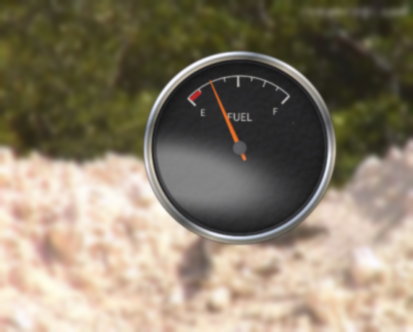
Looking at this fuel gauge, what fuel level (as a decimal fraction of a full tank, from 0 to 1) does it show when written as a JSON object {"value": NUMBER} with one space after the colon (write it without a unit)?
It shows {"value": 0.25}
